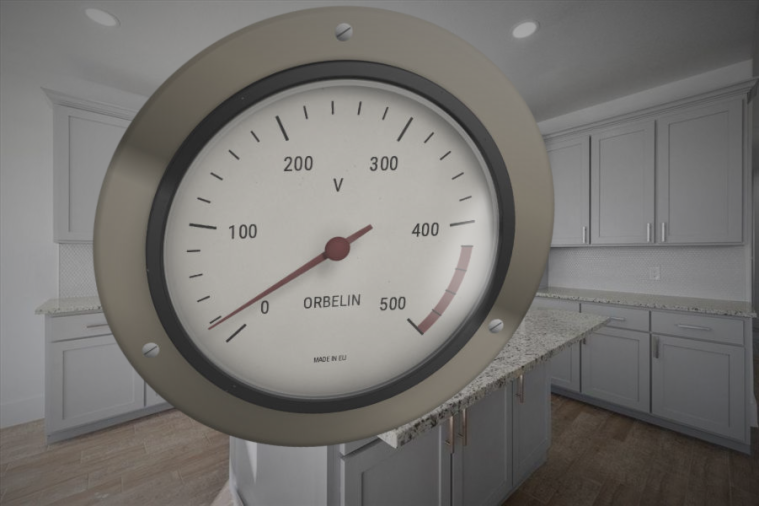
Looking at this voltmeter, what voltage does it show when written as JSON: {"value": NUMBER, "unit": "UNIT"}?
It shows {"value": 20, "unit": "V"}
